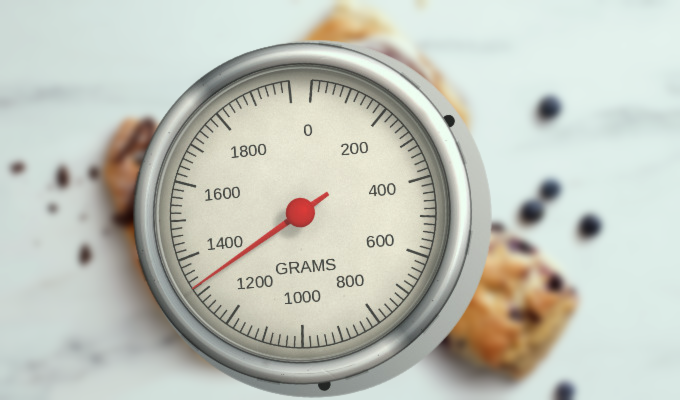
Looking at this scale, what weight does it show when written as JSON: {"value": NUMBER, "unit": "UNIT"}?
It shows {"value": 1320, "unit": "g"}
